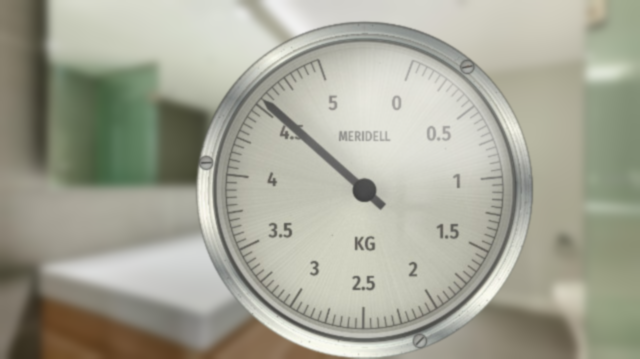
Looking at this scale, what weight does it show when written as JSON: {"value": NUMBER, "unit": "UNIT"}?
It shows {"value": 4.55, "unit": "kg"}
